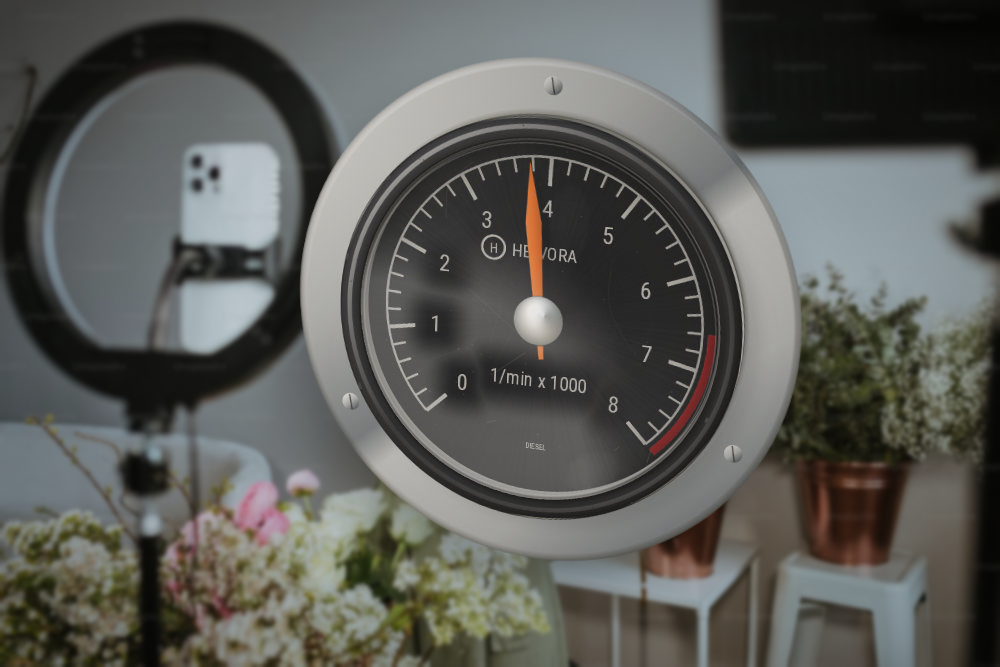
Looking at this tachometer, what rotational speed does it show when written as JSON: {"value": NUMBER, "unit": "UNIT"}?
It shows {"value": 3800, "unit": "rpm"}
